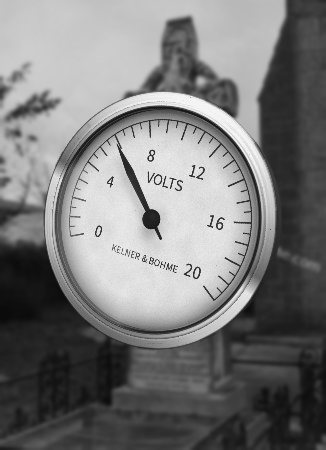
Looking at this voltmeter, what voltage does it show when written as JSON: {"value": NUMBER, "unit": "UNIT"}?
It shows {"value": 6, "unit": "V"}
